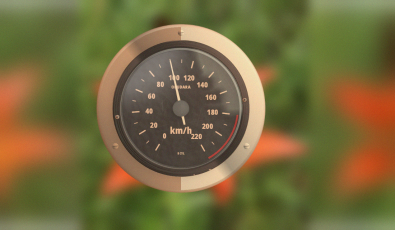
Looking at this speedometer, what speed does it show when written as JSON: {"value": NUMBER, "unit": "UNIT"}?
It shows {"value": 100, "unit": "km/h"}
